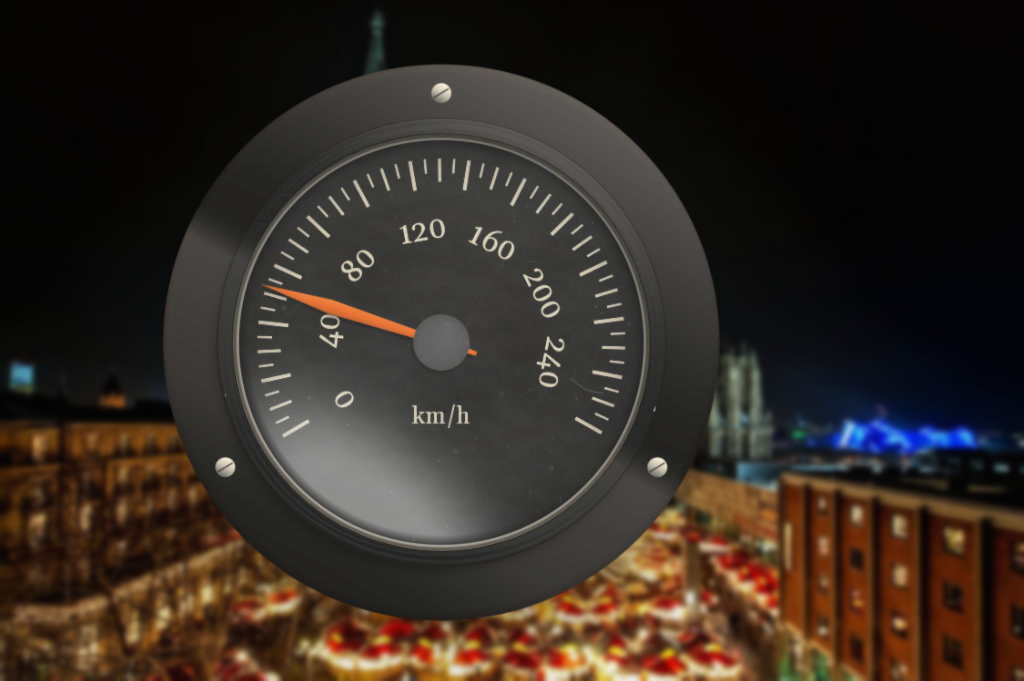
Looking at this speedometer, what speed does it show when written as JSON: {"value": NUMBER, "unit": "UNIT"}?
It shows {"value": 52.5, "unit": "km/h"}
